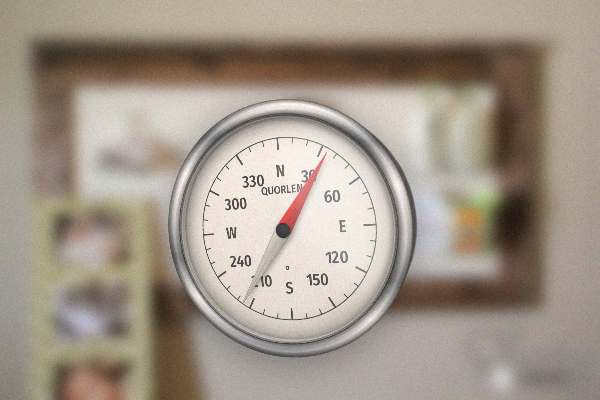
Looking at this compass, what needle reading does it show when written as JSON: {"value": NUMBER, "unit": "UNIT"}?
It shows {"value": 35, "unit": "°"}
